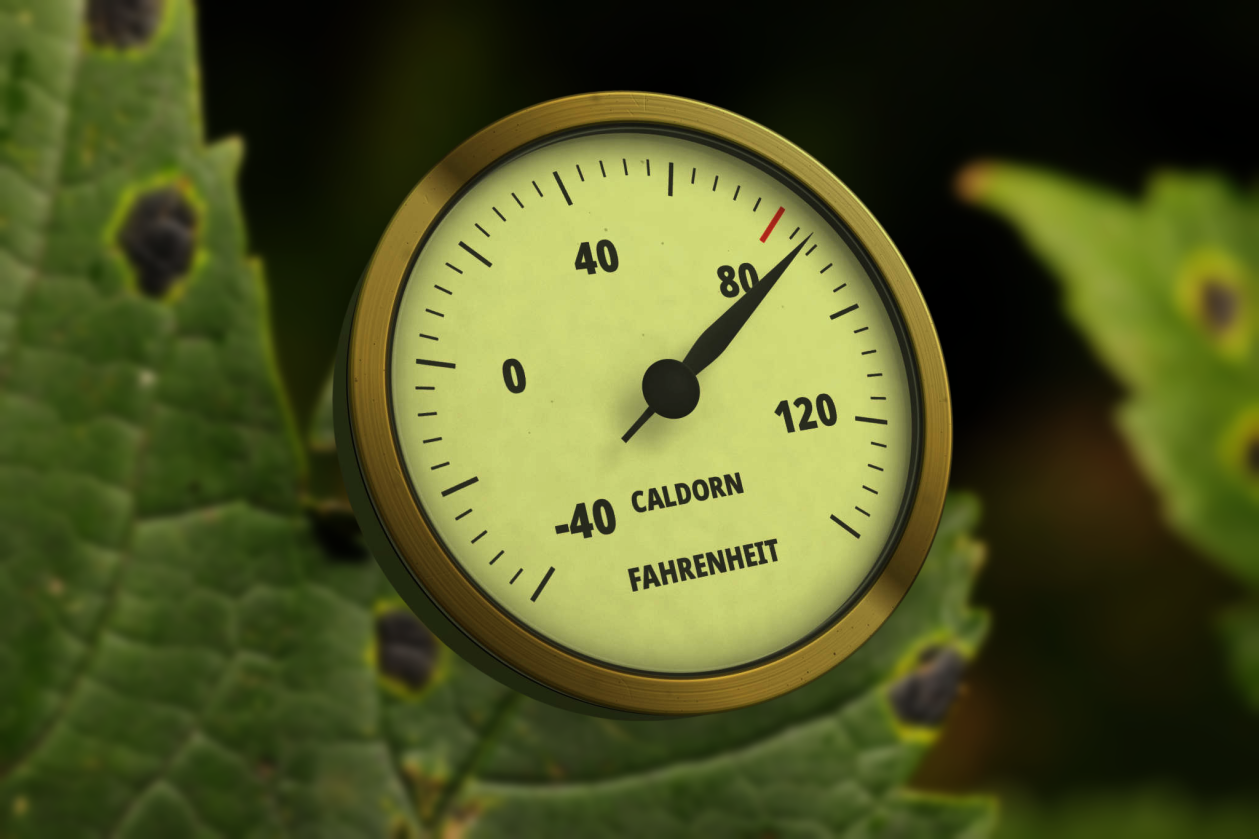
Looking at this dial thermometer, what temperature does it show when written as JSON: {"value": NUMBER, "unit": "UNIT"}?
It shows {"value": 86, "unit": "°F"}
